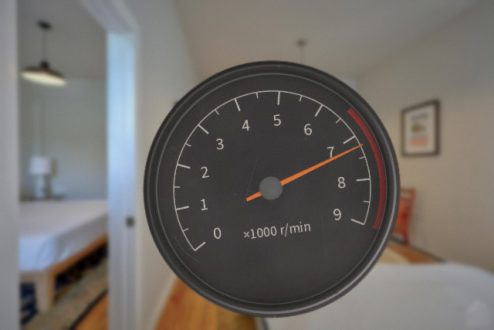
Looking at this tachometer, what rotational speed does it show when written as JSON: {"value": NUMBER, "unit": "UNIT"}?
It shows {"value": 7250, "unit": "rpm"}
